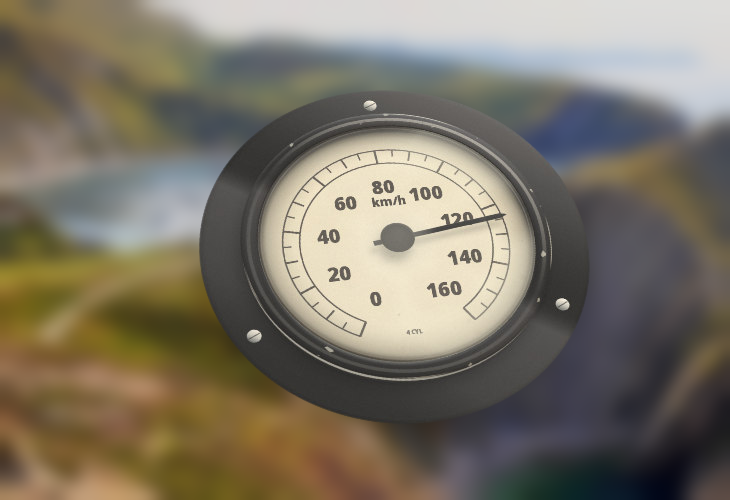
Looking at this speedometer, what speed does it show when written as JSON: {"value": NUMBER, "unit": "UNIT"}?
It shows {"value": 125, "unit": "km/h"}
